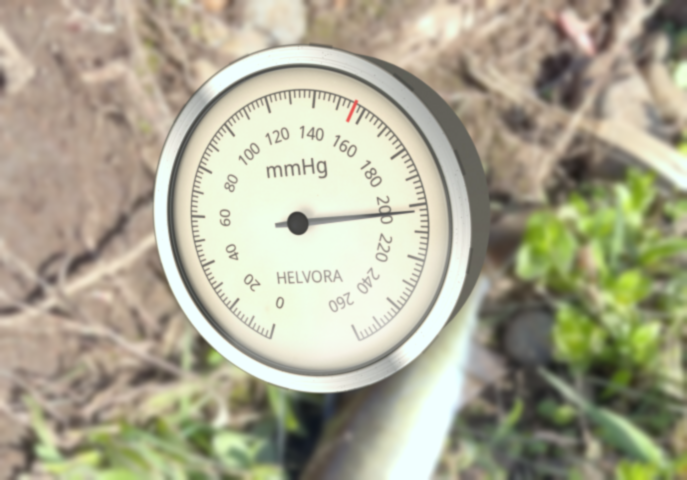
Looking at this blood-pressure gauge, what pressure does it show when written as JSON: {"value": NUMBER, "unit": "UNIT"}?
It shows {"value": 202, "unit": "mmHg"}
